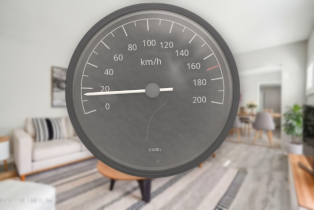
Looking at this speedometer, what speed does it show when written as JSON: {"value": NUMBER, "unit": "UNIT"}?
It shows {"value": 15, "unit": "km/h"}
